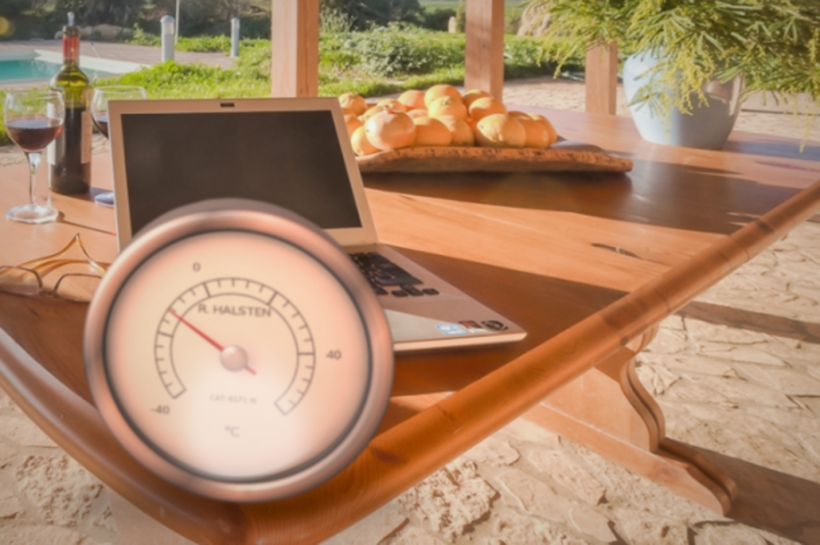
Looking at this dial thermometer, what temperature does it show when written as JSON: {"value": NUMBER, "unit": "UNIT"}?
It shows {"value": -12, "unit": "°C"}
